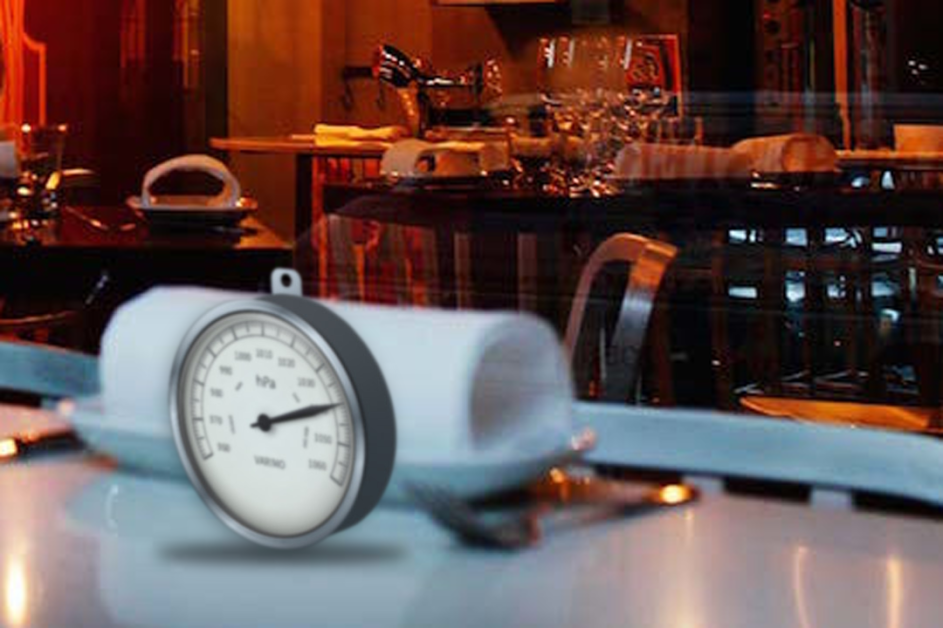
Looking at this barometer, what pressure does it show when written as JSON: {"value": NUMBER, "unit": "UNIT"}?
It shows {"value": 1040, "unit": "hPa"}
